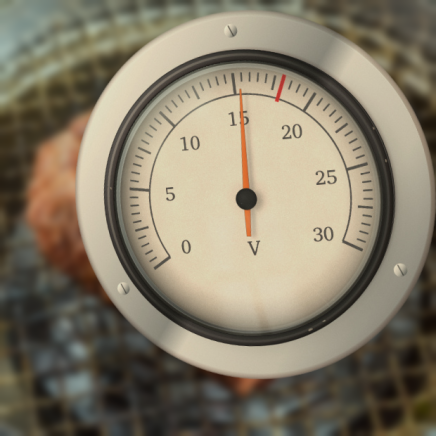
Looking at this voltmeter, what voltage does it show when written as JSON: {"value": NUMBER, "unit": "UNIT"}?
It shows {"value": 15.5, "unit": "V"}
